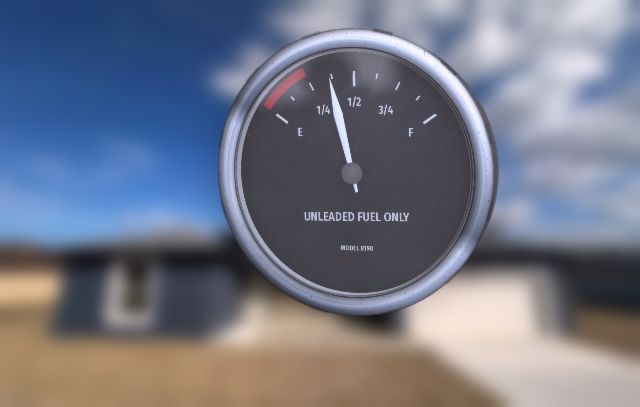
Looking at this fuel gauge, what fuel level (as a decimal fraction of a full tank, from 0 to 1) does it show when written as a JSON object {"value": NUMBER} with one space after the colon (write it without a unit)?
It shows {"value": 0.375}
